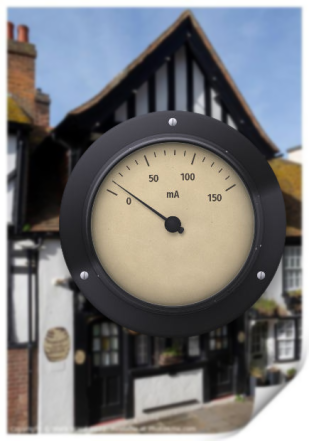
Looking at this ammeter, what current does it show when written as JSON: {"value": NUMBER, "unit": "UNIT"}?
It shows {"value": 10, "unit": "mA"}
